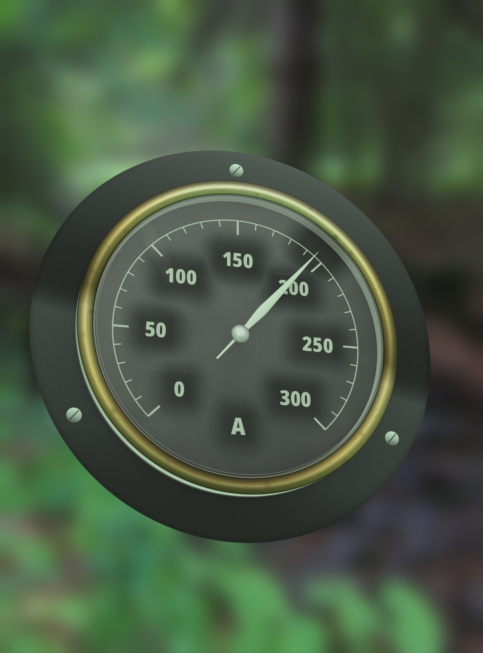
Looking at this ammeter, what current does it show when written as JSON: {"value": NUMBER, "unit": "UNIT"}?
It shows {"value": 195, "unit": "A"}
